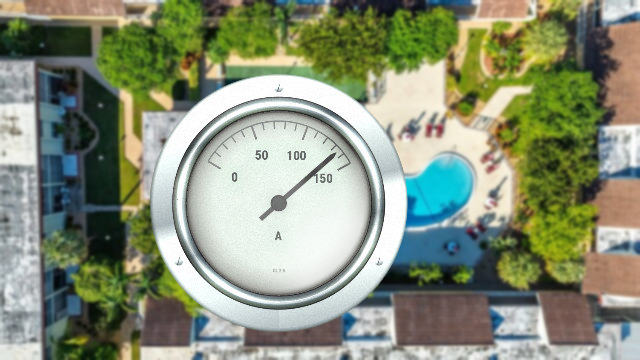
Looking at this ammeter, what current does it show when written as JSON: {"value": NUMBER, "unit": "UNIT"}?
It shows {"value": 135, "unit": "A"}
